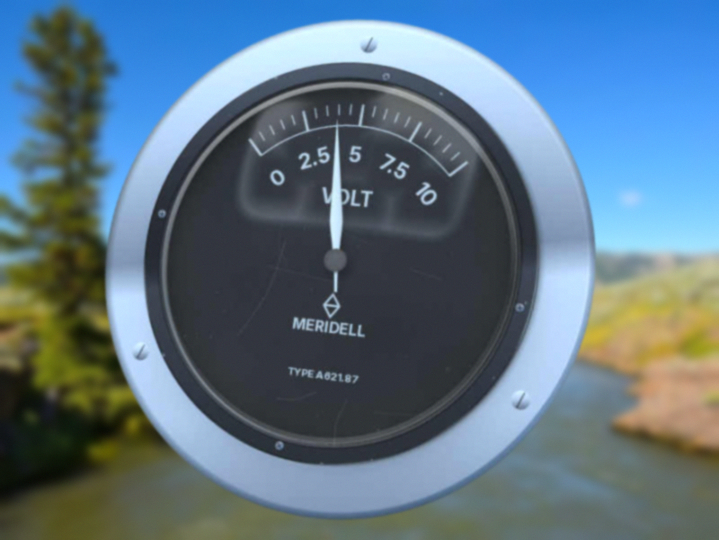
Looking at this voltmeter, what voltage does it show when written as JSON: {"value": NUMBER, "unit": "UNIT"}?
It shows {"value": 4, "unit": "V"}
